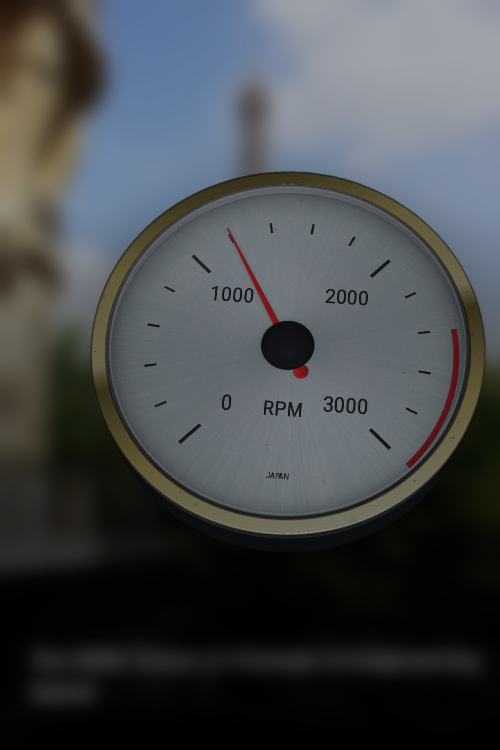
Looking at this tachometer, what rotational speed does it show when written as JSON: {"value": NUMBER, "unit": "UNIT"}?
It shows {"value": 1200, "unit": "rpm"}
